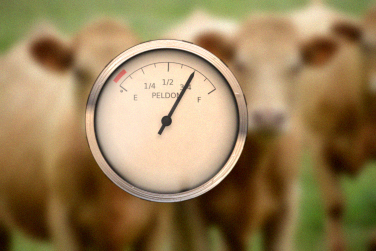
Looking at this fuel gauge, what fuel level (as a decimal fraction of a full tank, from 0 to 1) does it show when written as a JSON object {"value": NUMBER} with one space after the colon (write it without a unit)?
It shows {"value": 0.75}
